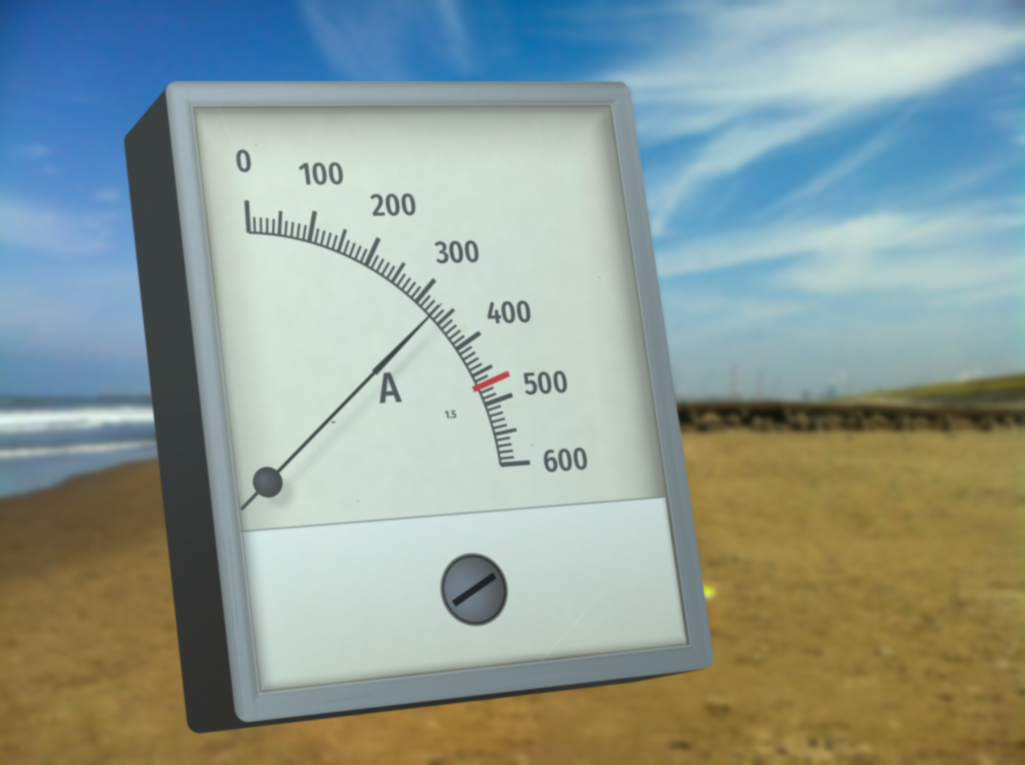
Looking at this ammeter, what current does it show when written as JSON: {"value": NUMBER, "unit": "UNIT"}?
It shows {"value": 330, "unit": "A"}
